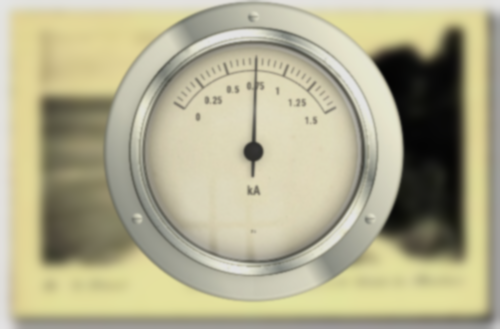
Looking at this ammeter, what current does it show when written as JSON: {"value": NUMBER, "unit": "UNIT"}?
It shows {"value": 0.75, "unit": "kA"}
